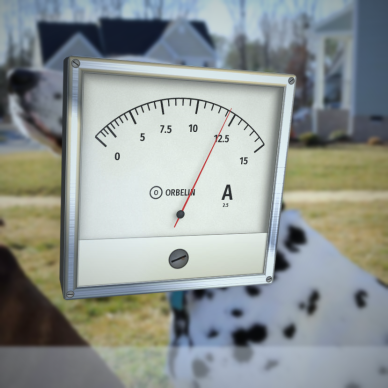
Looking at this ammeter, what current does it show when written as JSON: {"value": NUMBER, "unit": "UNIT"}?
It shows {"value": 12, "unit": "A"}
